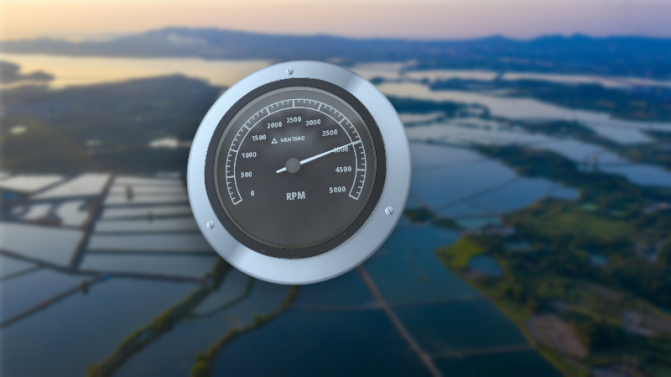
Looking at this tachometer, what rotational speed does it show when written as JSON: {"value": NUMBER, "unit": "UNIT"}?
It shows {"value": 4000, "unit": "rpm"}
